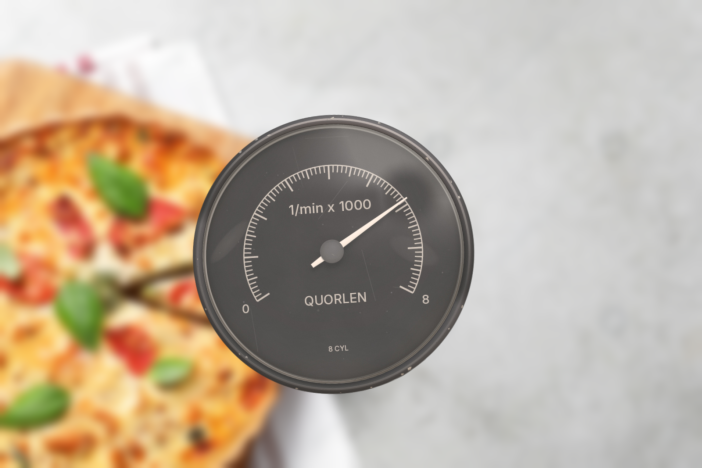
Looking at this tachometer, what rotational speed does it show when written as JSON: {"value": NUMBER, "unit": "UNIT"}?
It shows {"value": 5900, "unit": "rpm"}
